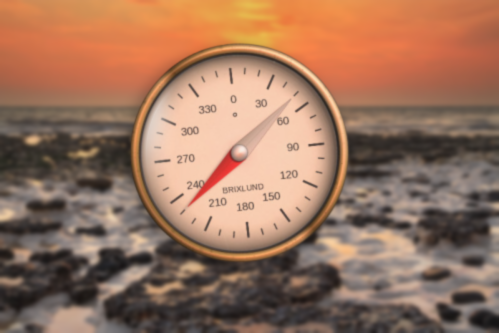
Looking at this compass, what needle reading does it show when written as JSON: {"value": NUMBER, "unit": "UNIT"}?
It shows {"value": 230, "unit": "°"}
